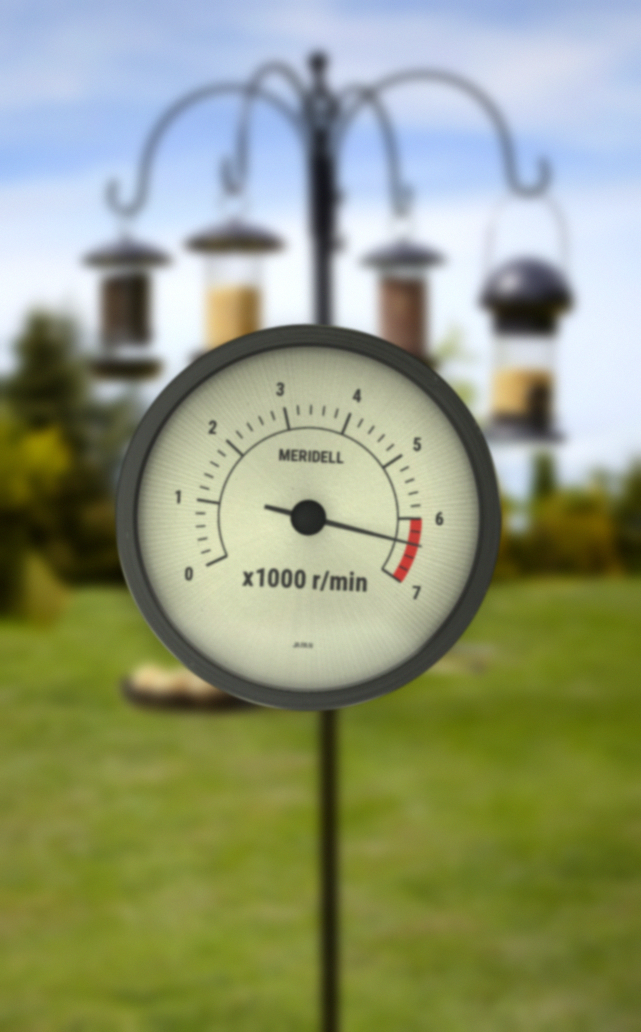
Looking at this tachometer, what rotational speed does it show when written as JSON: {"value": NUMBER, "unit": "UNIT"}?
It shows {"value": 6400, "unit": "rpm"}
